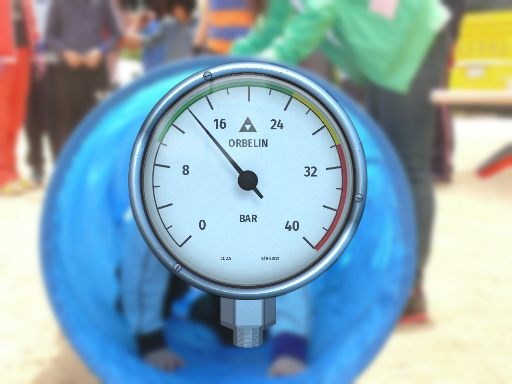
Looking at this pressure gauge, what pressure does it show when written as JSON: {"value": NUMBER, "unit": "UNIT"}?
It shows {"value": 14, "unit": "bar"}
